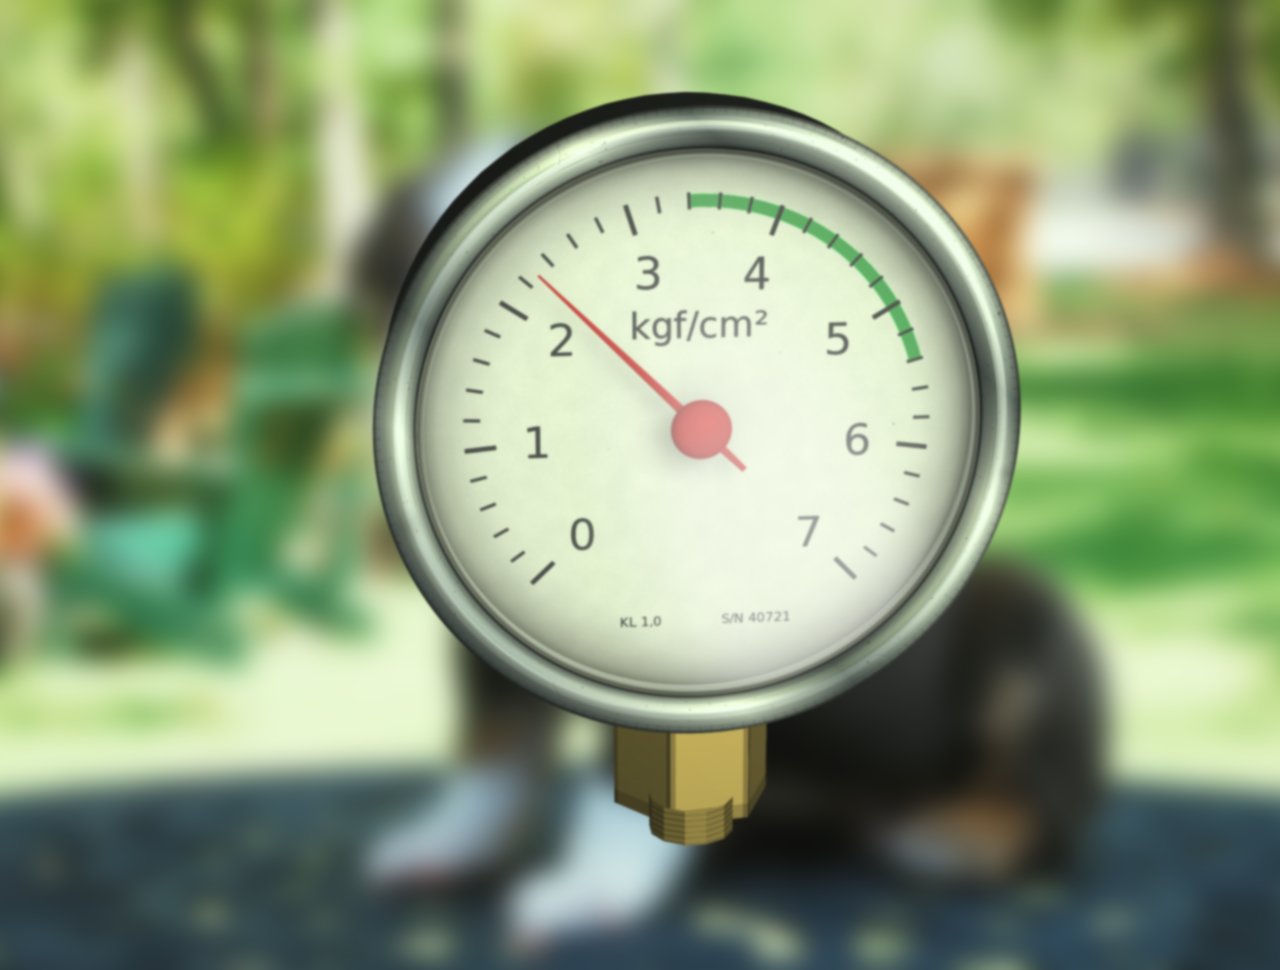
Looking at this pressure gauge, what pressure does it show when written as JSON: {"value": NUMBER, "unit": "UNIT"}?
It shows {"value": 2.3, "unit": "kg/cm²"}
